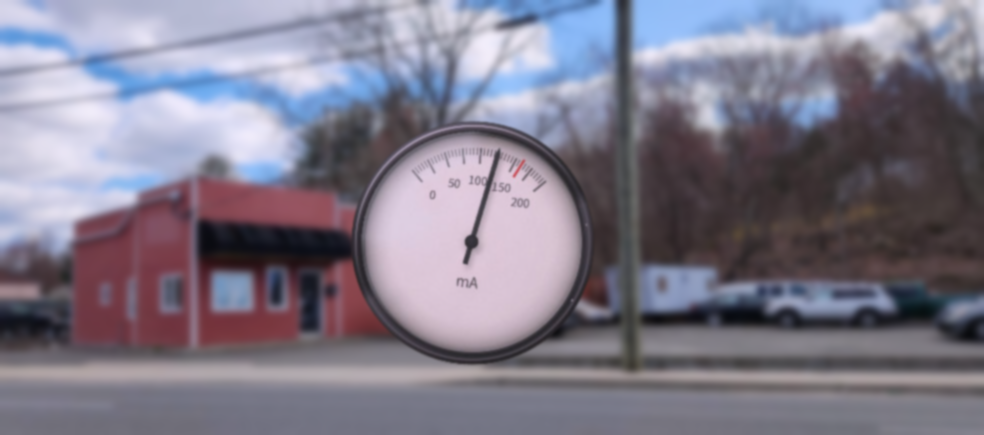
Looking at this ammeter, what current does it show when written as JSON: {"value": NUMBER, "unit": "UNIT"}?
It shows {"value": 125, "unit": "mA"}
